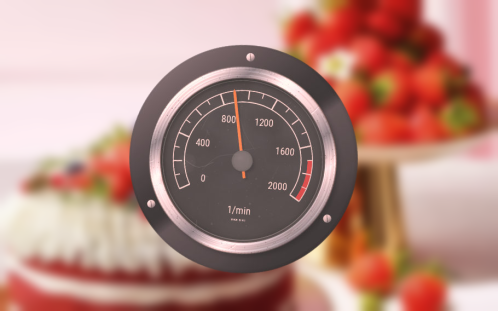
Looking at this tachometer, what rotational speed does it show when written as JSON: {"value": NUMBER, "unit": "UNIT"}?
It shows {"value": 900, "unit": "rpm"}
